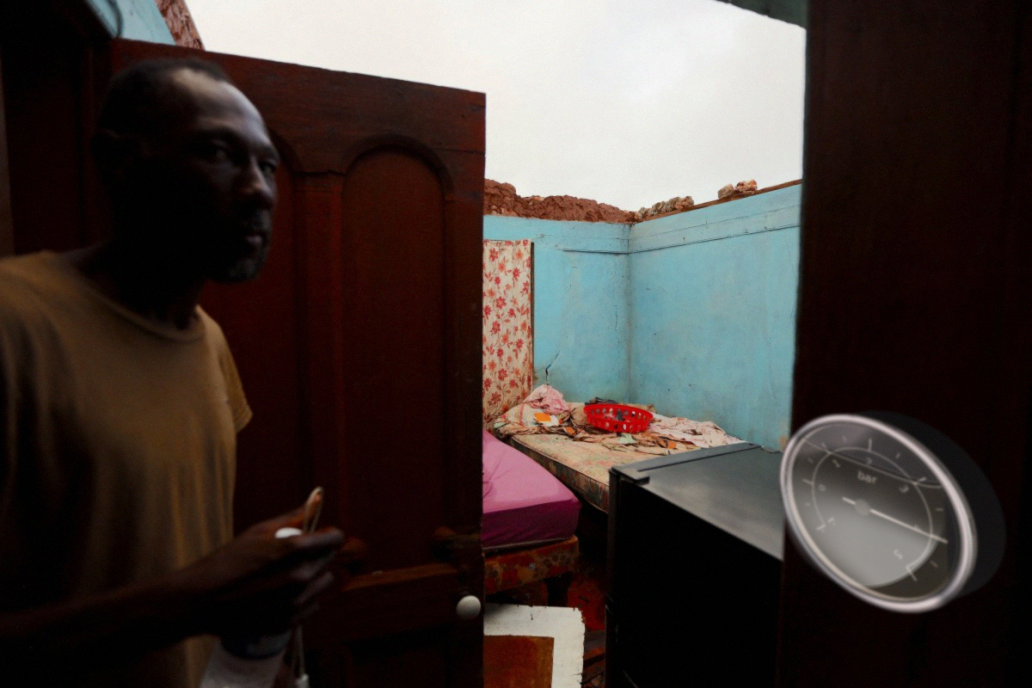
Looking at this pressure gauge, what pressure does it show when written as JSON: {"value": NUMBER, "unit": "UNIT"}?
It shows {"value": 4, "unit": "bar"}
